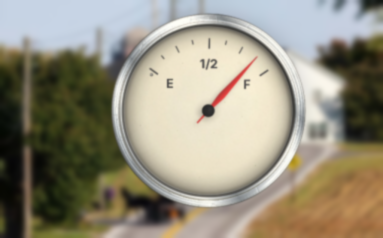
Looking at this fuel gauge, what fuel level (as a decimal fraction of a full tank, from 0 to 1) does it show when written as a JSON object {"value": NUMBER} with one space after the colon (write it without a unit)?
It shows {"value": 0.875}
